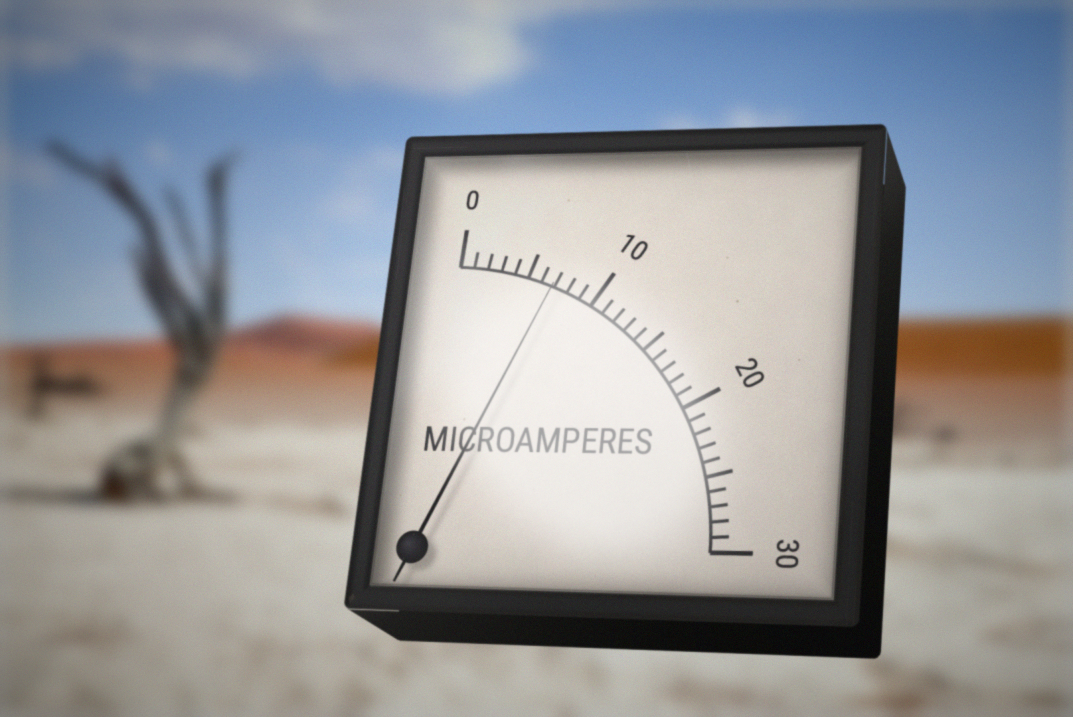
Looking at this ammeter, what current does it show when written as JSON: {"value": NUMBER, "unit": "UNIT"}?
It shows {"value": 7, "unit": "µA"}
